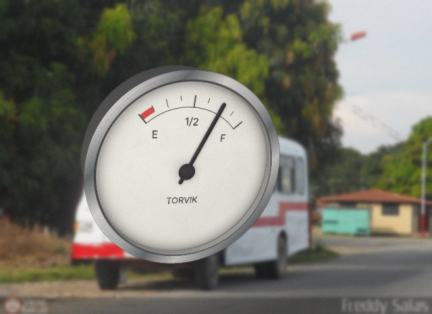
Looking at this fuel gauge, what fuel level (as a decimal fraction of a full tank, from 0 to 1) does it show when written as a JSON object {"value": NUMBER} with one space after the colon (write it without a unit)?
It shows {"value": 0.75}
